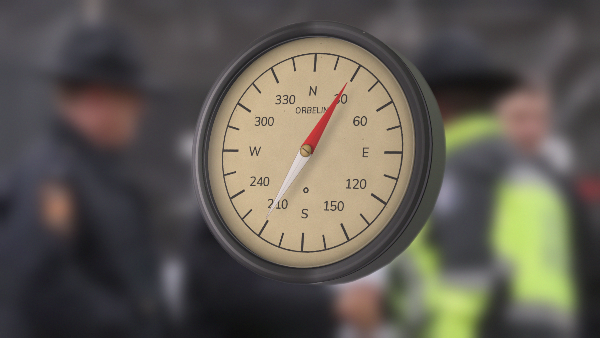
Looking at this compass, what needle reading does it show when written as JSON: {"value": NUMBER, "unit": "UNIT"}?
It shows {"value": 30, "unit": "°"}
